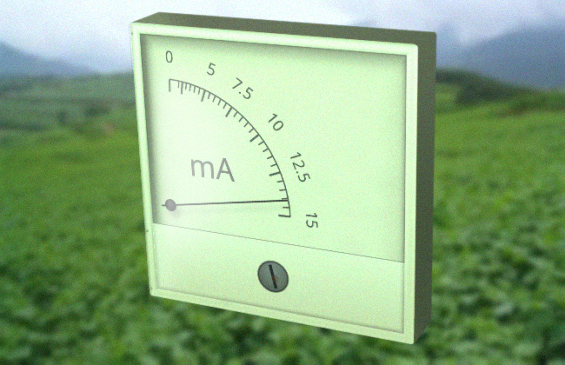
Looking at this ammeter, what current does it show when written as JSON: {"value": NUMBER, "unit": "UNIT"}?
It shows {"value": 14, "unit": "mA"}
